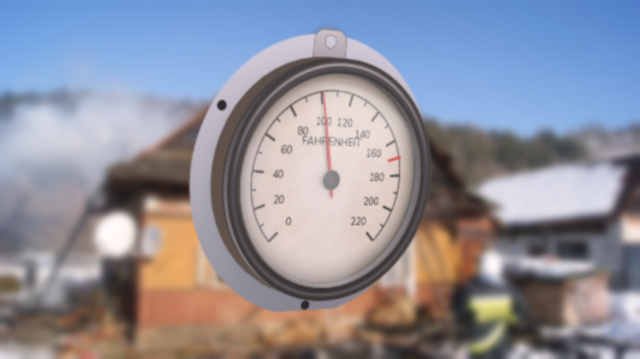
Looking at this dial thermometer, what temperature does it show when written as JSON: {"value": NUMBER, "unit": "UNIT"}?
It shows {"value": 100, "unit": "°F"}
